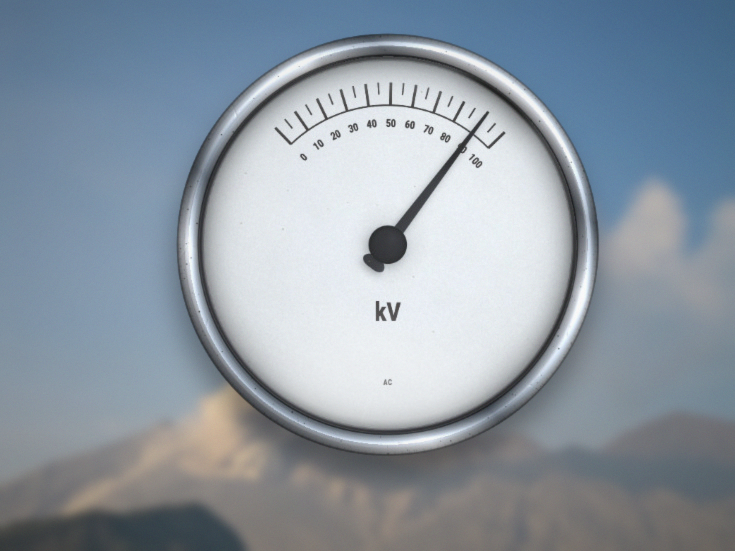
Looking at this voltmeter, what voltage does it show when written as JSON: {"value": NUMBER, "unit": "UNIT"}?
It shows {"value": 90, "unit": "kV"}
